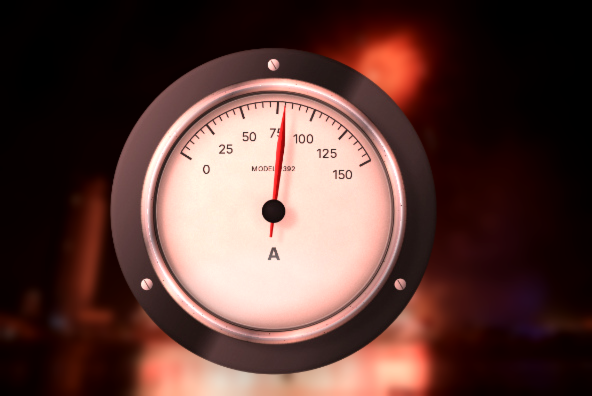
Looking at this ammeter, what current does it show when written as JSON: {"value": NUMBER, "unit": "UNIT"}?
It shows {"value": 80, "unit": "A"}
